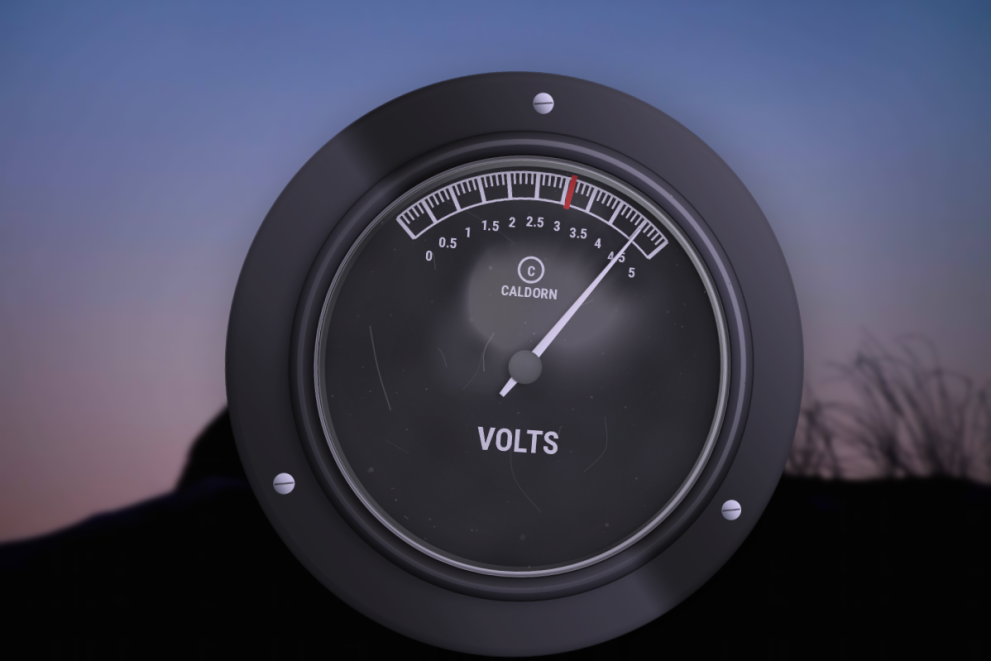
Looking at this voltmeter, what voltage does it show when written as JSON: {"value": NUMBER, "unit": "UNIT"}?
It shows {"value": 4.5, "unit": "V"}
